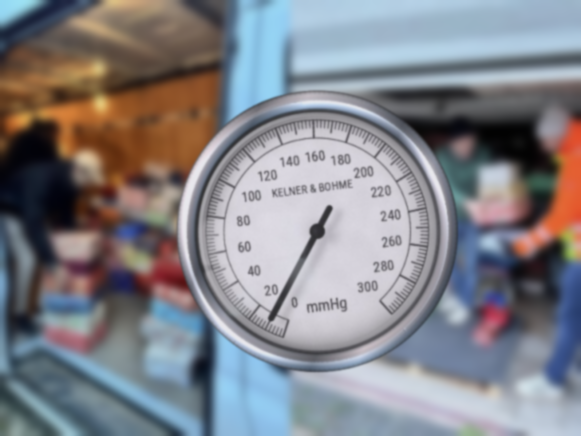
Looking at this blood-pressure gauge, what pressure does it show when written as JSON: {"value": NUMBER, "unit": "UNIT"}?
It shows {"value": 10, "unit": "mmHg"}
